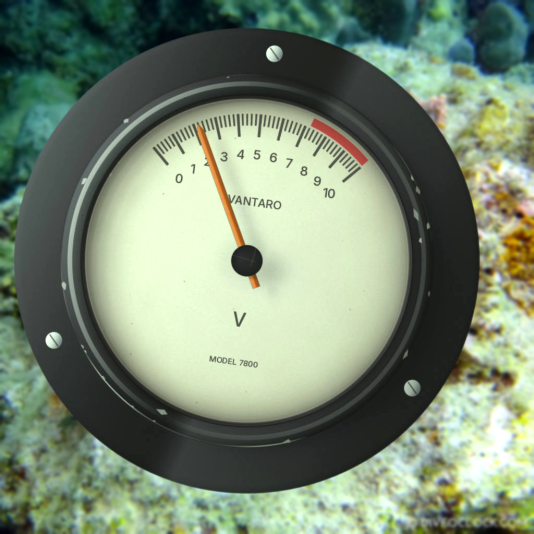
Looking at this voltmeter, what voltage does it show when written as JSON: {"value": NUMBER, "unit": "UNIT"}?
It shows {"value": 2.2, "unit": "V"}
